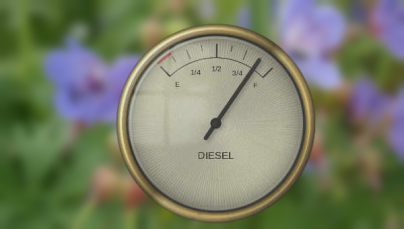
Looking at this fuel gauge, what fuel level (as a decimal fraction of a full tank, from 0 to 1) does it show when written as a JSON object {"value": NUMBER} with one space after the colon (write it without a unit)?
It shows {"value": 0.875}
